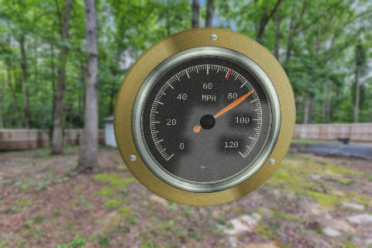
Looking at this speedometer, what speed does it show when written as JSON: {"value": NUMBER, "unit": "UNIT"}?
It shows {"value": 85, "unit": "mph"}
